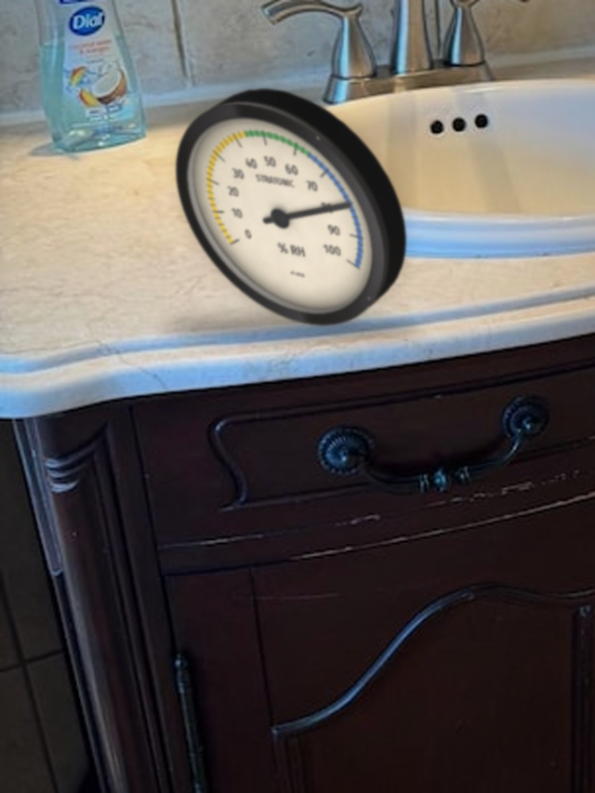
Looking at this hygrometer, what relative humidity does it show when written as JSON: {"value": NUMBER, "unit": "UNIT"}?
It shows {"value": 80, "unit": "%"}
